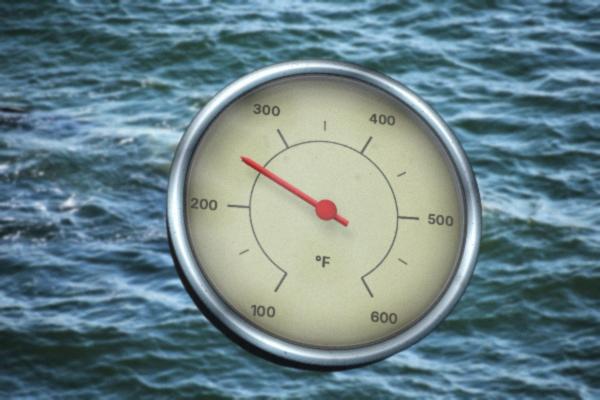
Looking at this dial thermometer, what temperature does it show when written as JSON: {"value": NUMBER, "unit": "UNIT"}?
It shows {"value": 250, "unit": "°F"}
